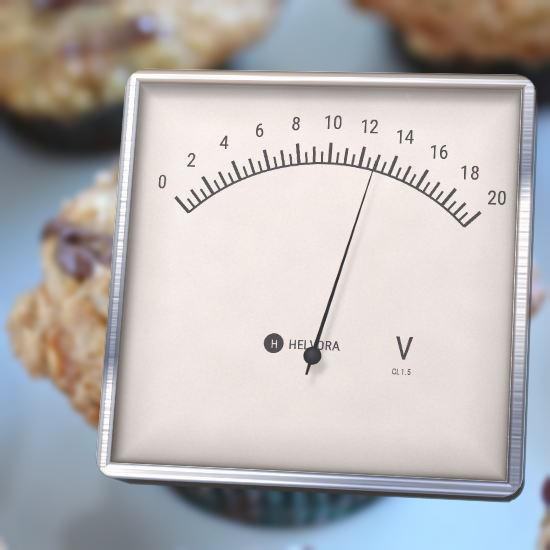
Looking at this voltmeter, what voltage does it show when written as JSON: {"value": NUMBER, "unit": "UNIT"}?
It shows {"value": 13, "unit": "V"}
